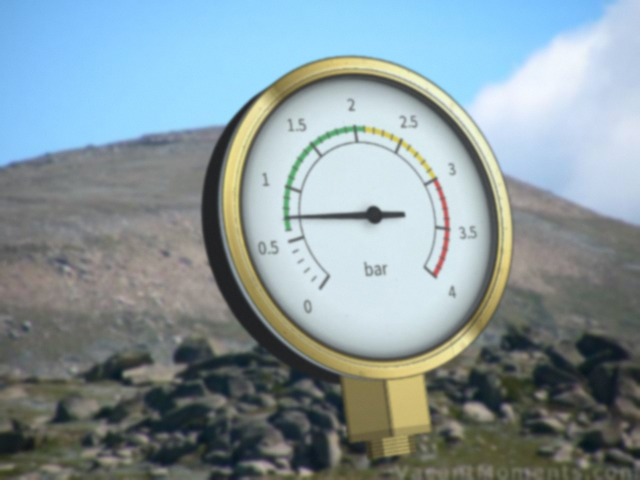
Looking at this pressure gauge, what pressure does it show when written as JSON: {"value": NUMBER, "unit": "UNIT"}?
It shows {"value": 0.7, "unit": "bar"}
